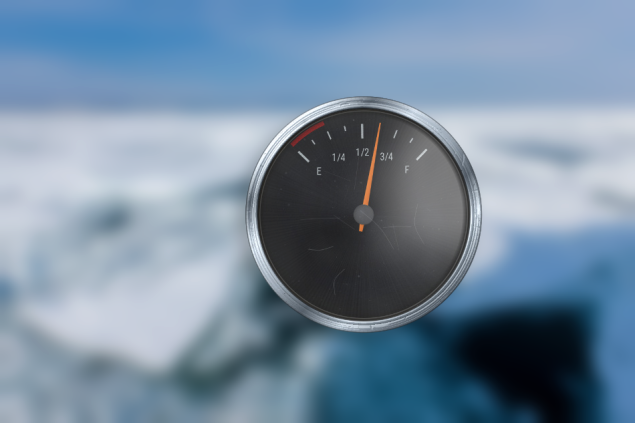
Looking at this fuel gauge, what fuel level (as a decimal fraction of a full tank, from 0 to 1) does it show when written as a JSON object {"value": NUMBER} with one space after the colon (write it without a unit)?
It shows {"value": 0.625}
